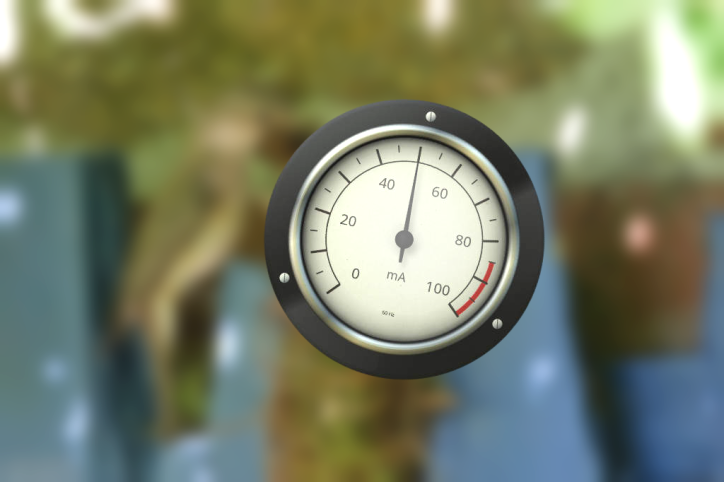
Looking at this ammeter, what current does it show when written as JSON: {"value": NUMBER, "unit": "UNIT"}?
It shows {"value": 50, "unit": "mA"}
